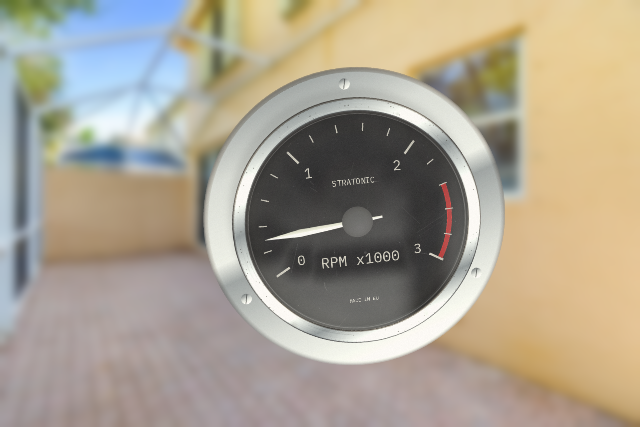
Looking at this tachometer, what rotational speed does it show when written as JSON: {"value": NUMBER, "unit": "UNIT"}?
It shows {"value": 300, "unit": "rpm"}
